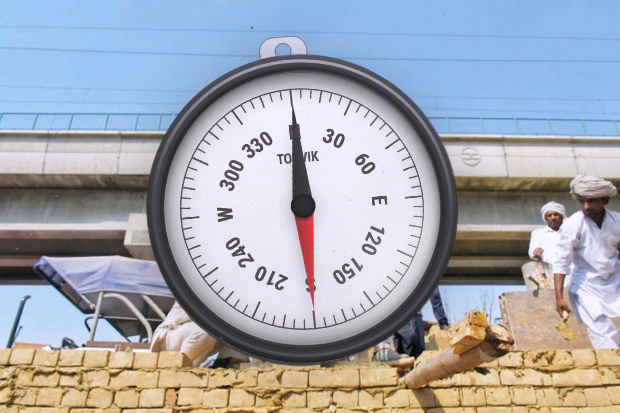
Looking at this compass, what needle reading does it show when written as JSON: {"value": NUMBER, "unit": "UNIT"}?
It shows {"value": 180, "unit": "°"}
